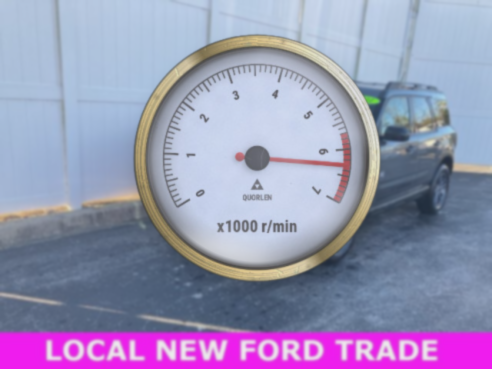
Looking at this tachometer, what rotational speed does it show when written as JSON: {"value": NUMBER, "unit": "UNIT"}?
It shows {"value": 6300, "unit": "rpm"}
